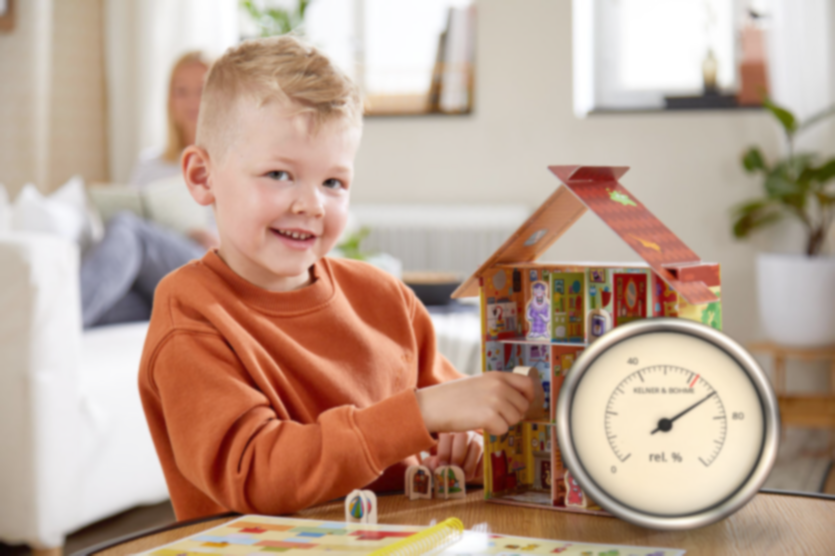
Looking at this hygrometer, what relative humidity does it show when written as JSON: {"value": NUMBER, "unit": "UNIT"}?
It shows {"value": 70, "unit": "%"}
